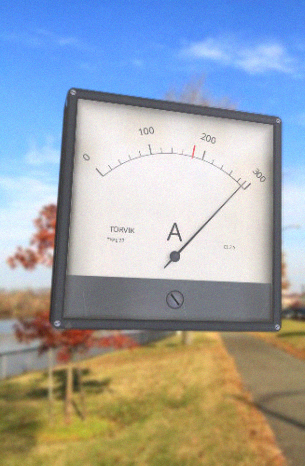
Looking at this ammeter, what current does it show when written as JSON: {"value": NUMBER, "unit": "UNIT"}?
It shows {"value": 290, "unit": "A"}
